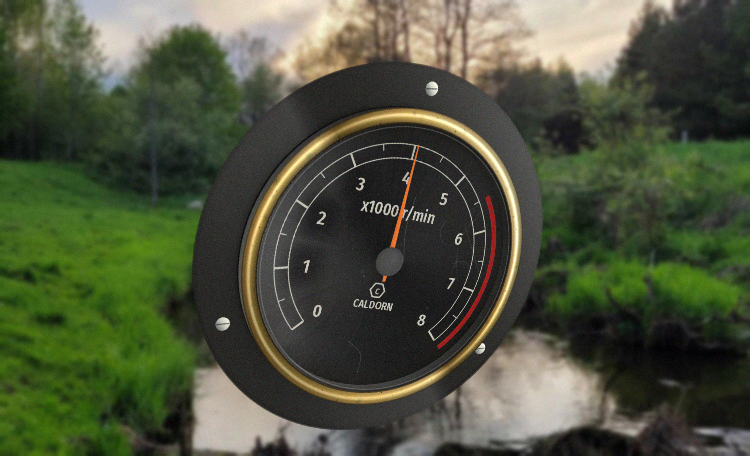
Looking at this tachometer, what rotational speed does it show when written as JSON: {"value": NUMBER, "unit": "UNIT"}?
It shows {"value": 4000, "unit": "rpm"}
